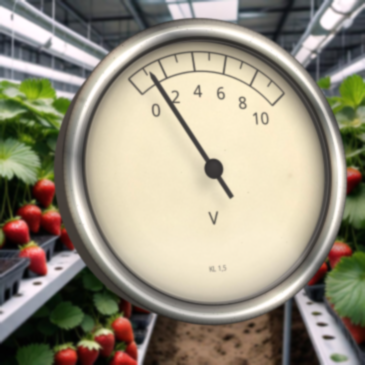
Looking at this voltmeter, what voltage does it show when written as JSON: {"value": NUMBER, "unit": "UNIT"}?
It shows {"value": 1, "unit": "V"}
